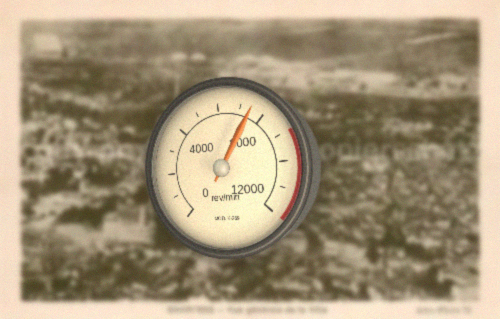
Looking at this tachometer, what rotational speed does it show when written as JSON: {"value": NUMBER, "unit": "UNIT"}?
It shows {"value": 7500, "unit": "rpm"}
